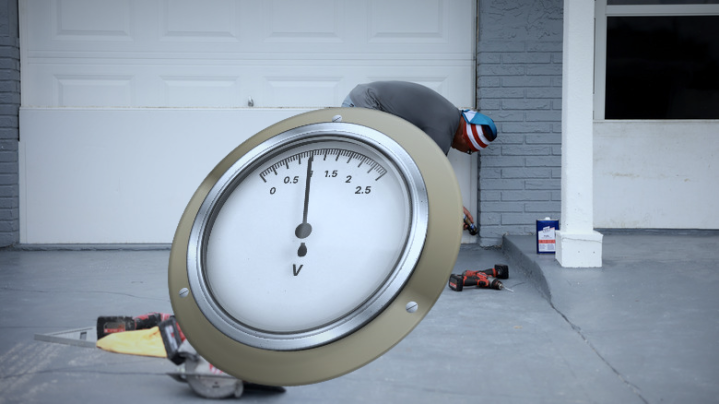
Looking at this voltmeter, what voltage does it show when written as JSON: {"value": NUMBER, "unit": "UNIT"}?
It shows {"value": 1, "unit": "V"}
